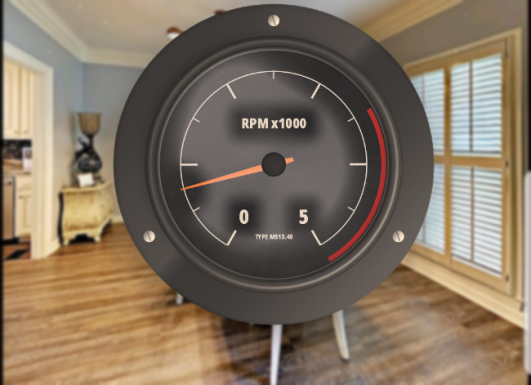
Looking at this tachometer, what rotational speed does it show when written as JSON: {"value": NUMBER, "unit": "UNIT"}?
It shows {"value": 750, "unit": "rpm"}
